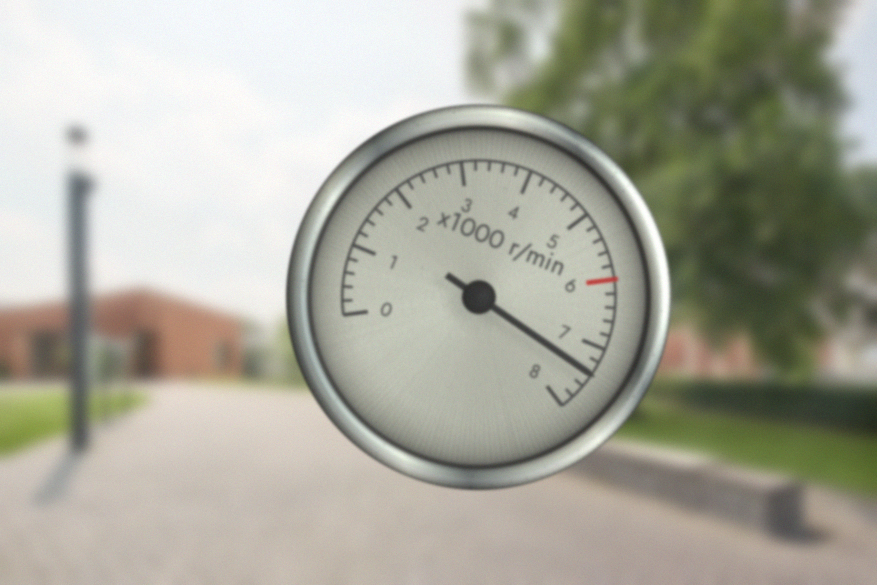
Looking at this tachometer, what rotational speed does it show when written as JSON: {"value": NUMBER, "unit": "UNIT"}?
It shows {"value": 7400, "unit": "rpm"}
